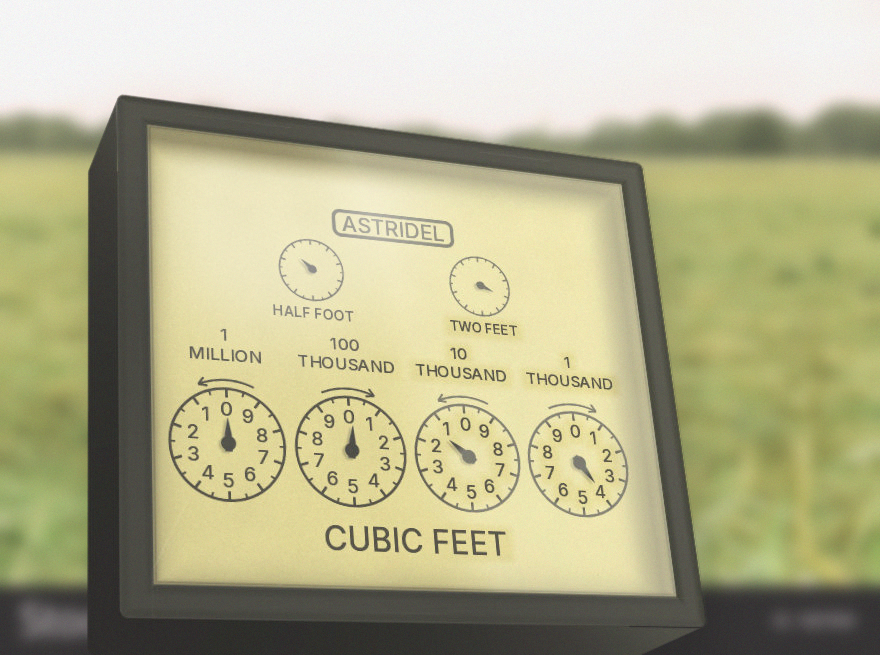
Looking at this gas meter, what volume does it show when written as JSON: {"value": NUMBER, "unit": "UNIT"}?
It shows {"value": 1400, "unit": "ft³"}
